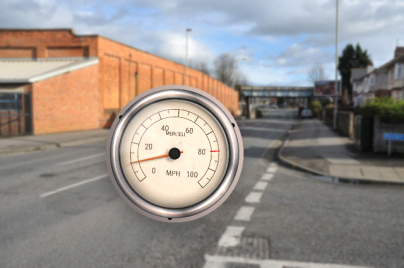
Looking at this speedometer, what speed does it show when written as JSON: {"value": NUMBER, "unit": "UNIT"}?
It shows {"value": 10, "unit": "mph"}
